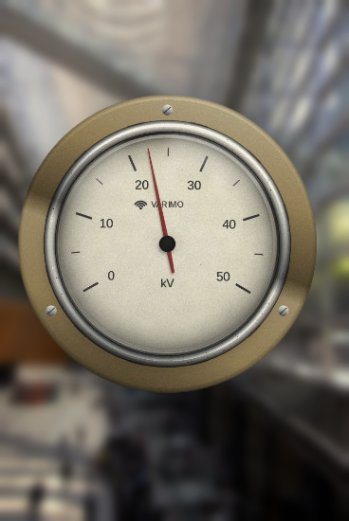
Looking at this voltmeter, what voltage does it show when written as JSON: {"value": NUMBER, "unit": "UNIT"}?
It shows {"value": 22.5, "unit": "kV"}
